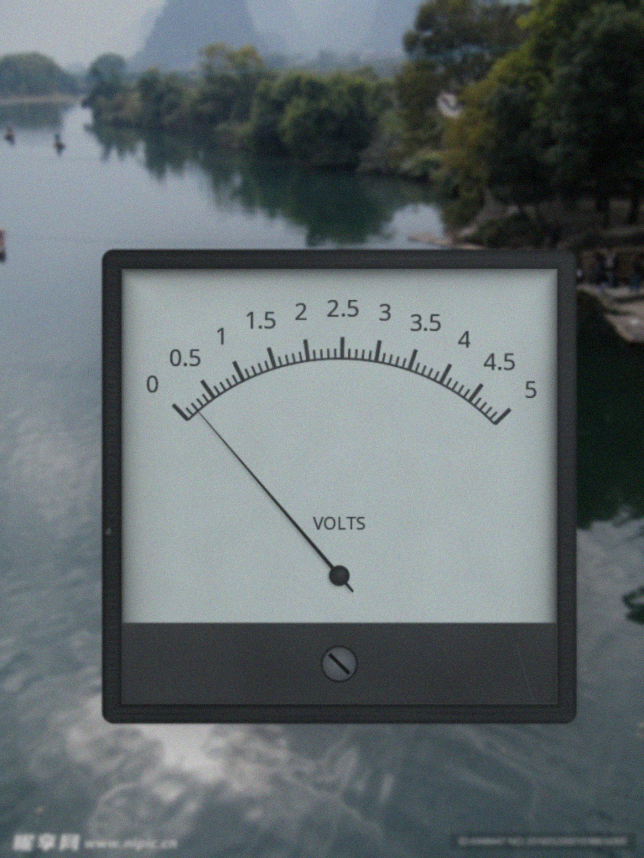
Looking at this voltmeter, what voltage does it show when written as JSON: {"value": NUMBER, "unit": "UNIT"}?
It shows {"value": 0.2, "unit": "V"}
